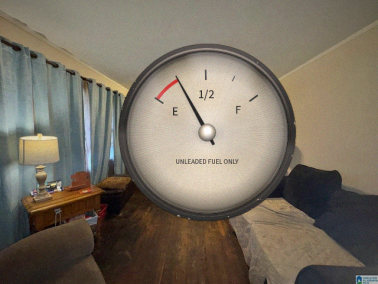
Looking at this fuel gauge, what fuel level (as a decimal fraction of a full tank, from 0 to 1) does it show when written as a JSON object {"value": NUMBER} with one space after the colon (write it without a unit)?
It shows {"value": 0.25}
